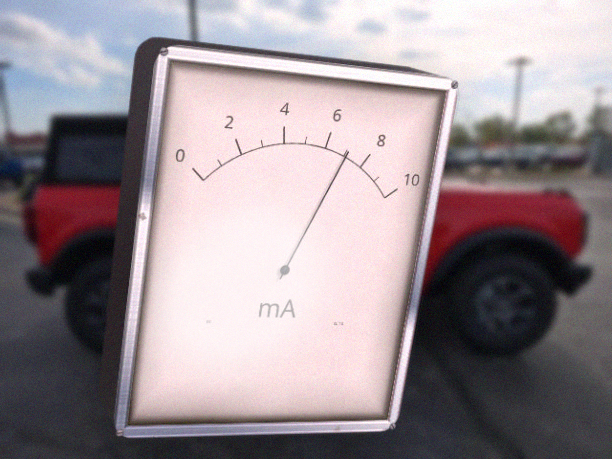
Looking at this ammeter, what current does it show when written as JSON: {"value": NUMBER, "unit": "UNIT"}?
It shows {"value": 7, "unit": "mA"}
